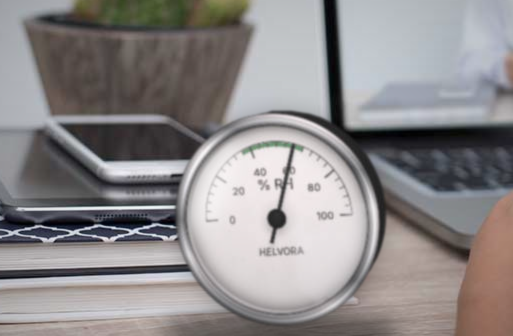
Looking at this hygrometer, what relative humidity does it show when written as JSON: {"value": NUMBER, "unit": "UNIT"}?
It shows {"value": 60, "unit": "%"}
